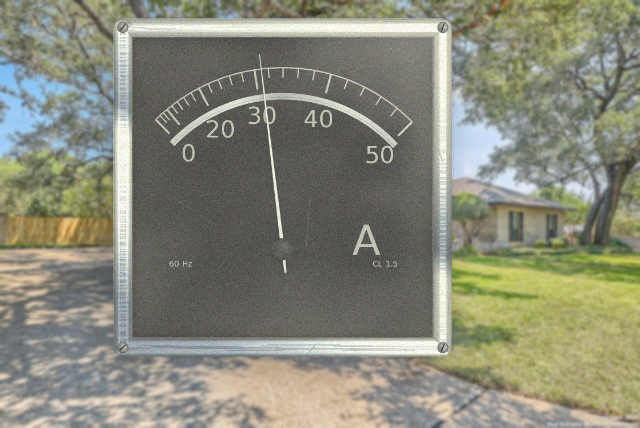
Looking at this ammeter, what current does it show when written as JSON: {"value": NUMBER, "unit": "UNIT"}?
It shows {"value": 31, "unit": "A"}
